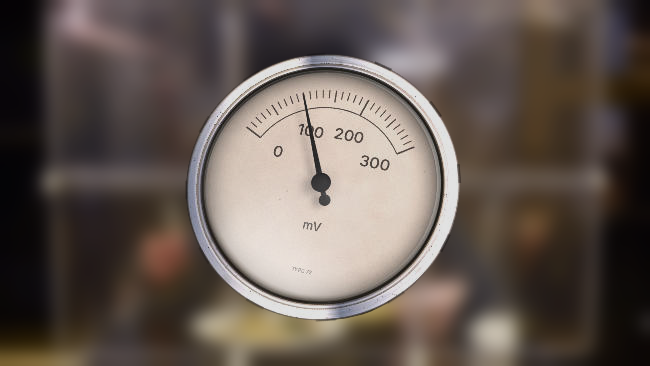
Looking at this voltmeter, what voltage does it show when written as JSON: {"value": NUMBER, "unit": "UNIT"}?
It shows {"value": 100, "unit": "mV"}
